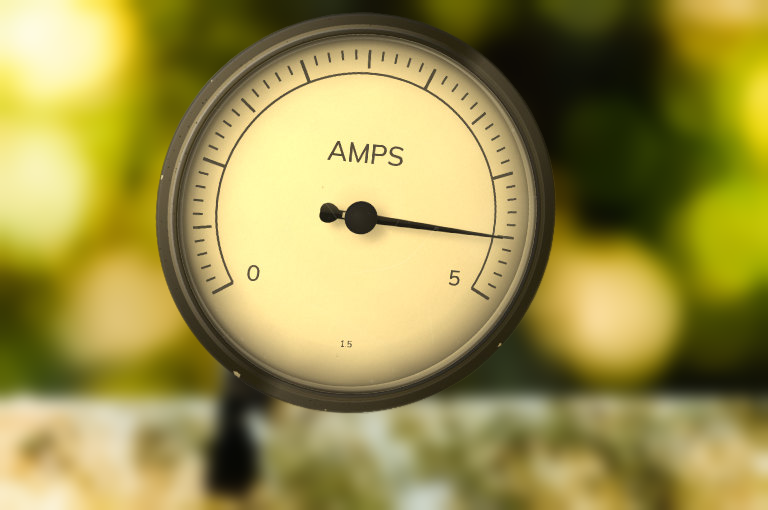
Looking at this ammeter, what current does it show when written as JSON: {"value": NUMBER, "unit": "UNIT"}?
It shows {"value": 4.5, "unit": "A"}
